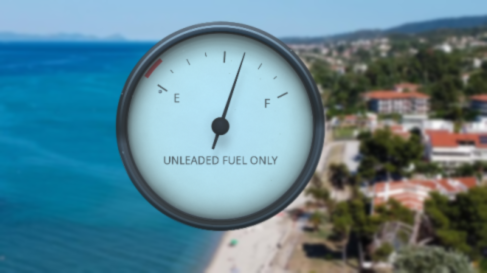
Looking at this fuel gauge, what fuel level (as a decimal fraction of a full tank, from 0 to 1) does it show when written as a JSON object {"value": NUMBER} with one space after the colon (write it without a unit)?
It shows {"value": 0.625}
